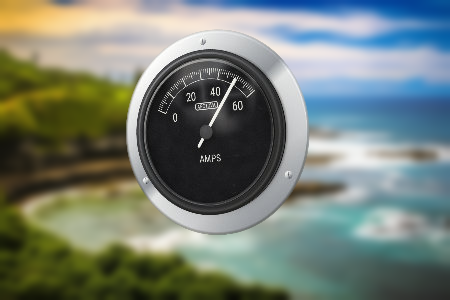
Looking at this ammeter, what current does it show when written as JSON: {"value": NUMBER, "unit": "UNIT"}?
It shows {"value": 50, "unit": "A"}
